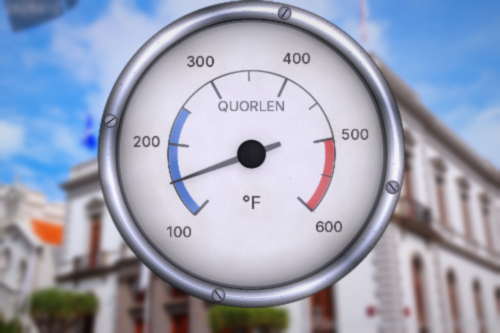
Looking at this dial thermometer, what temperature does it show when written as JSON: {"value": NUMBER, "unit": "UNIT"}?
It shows {"value": 150, "unit": "°F"}
